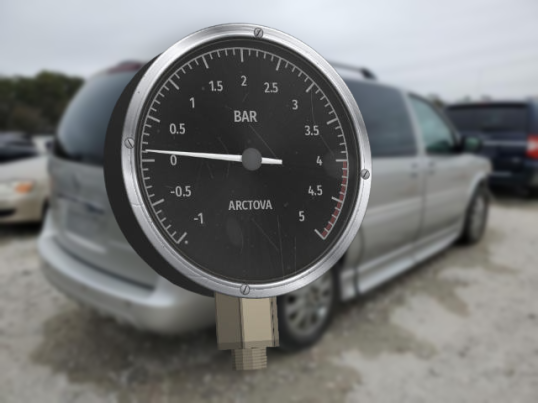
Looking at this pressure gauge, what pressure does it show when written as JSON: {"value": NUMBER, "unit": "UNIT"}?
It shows {"value": 0.1, "unit": "bar"}
